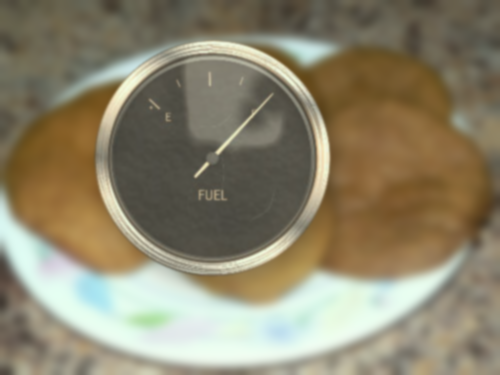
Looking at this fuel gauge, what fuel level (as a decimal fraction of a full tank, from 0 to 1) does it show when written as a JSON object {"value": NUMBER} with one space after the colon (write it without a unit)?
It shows {"value": 1}
